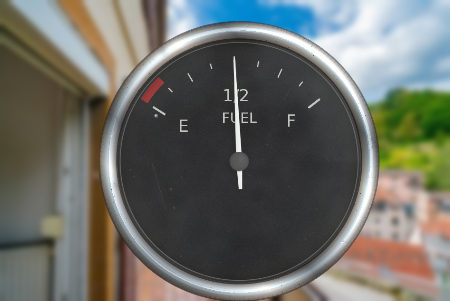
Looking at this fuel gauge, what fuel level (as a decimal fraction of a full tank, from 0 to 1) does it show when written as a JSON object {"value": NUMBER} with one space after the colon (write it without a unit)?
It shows {"value": 0.5}
